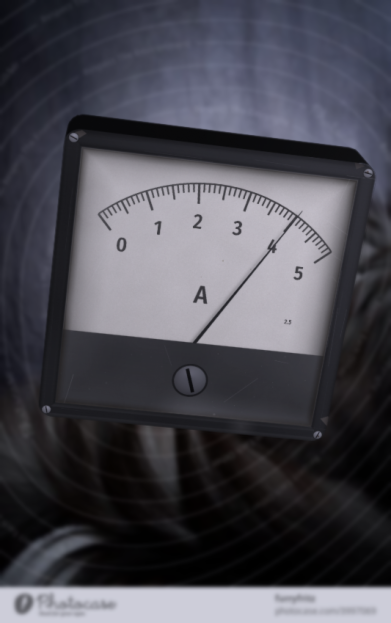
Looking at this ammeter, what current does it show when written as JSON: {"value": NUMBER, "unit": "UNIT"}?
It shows {"value": 4, "unit": "A"}
